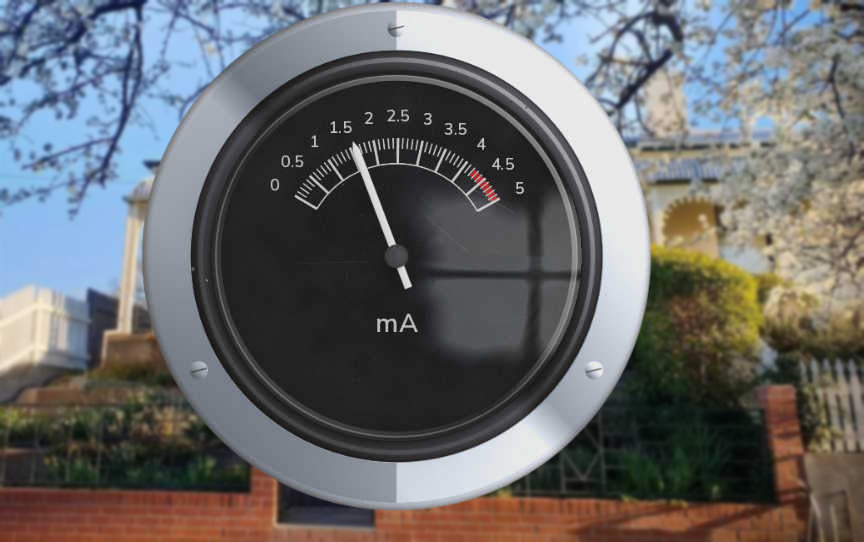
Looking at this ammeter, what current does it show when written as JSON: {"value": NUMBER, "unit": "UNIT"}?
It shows {"value": 1.6, "unit": "mA"}
